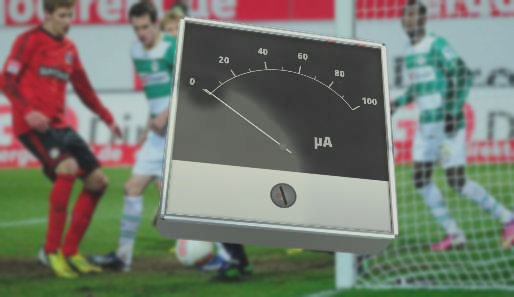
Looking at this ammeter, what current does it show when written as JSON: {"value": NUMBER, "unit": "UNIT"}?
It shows {"value": 0, "unit": "µA"}
